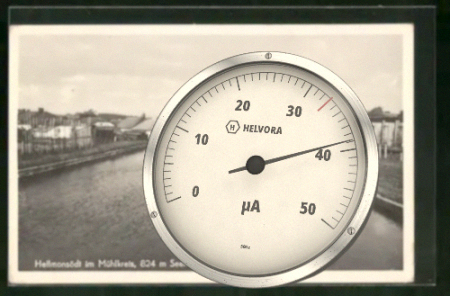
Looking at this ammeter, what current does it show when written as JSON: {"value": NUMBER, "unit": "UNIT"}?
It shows {"value": 39, "unit": "µA"}
